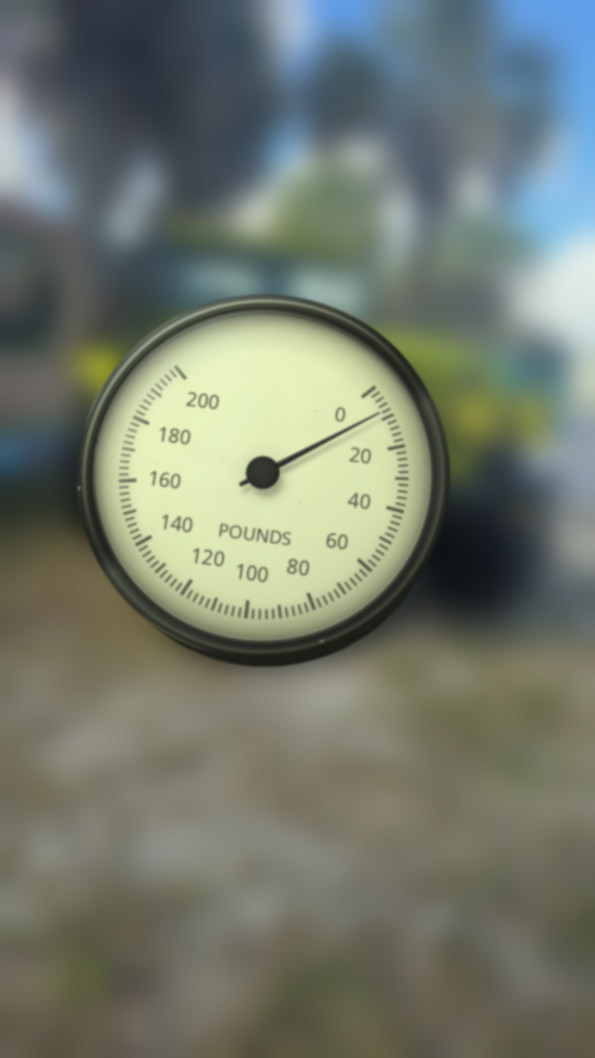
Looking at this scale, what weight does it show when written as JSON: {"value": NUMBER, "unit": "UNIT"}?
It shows {"value": 8, "unit": "lb"}
